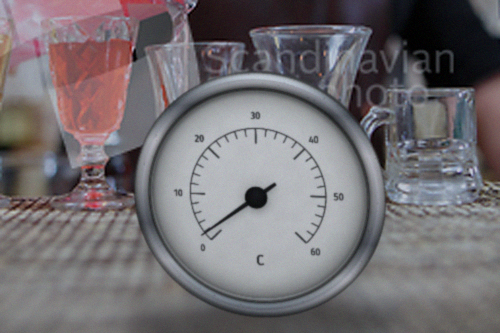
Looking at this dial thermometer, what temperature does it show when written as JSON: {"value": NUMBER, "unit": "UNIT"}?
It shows {"value": 2, "unit": "°C"}
